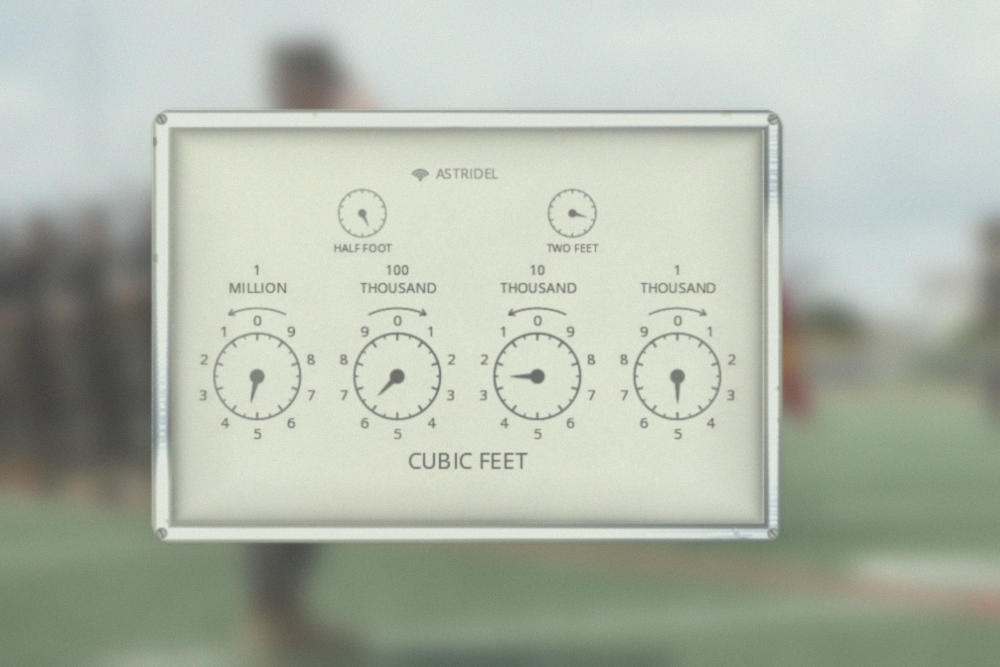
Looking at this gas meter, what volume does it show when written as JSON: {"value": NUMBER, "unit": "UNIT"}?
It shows {"value": 462500, "unit": "ft³"}
